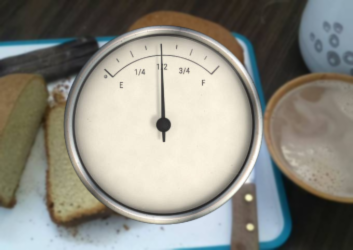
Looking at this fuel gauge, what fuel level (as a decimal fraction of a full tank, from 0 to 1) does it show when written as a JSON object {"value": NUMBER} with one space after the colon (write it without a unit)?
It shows {"value": 0.5}
